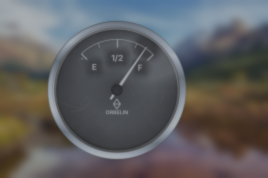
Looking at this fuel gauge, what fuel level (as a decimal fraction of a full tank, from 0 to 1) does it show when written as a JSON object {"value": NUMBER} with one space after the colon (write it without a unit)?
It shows {"value": 0.875}
